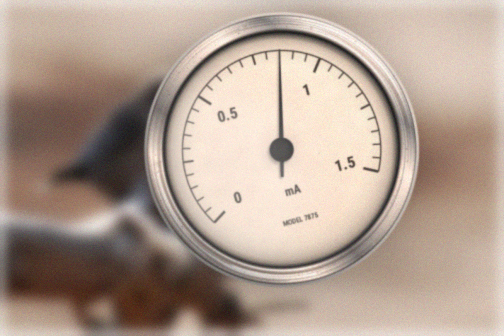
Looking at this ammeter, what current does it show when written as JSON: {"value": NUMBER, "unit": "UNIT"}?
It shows {"value": 0.85, "unit": "mA"}
